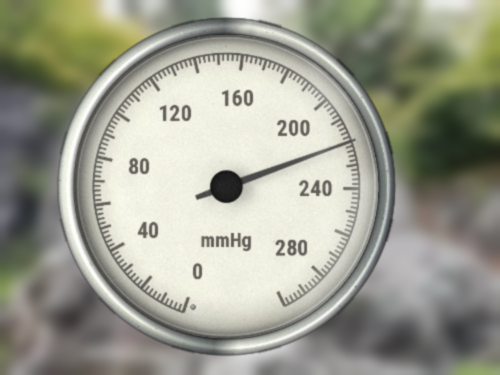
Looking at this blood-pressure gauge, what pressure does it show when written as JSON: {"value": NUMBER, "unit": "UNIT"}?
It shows {"value": 220, "unit": "mmHg"}
